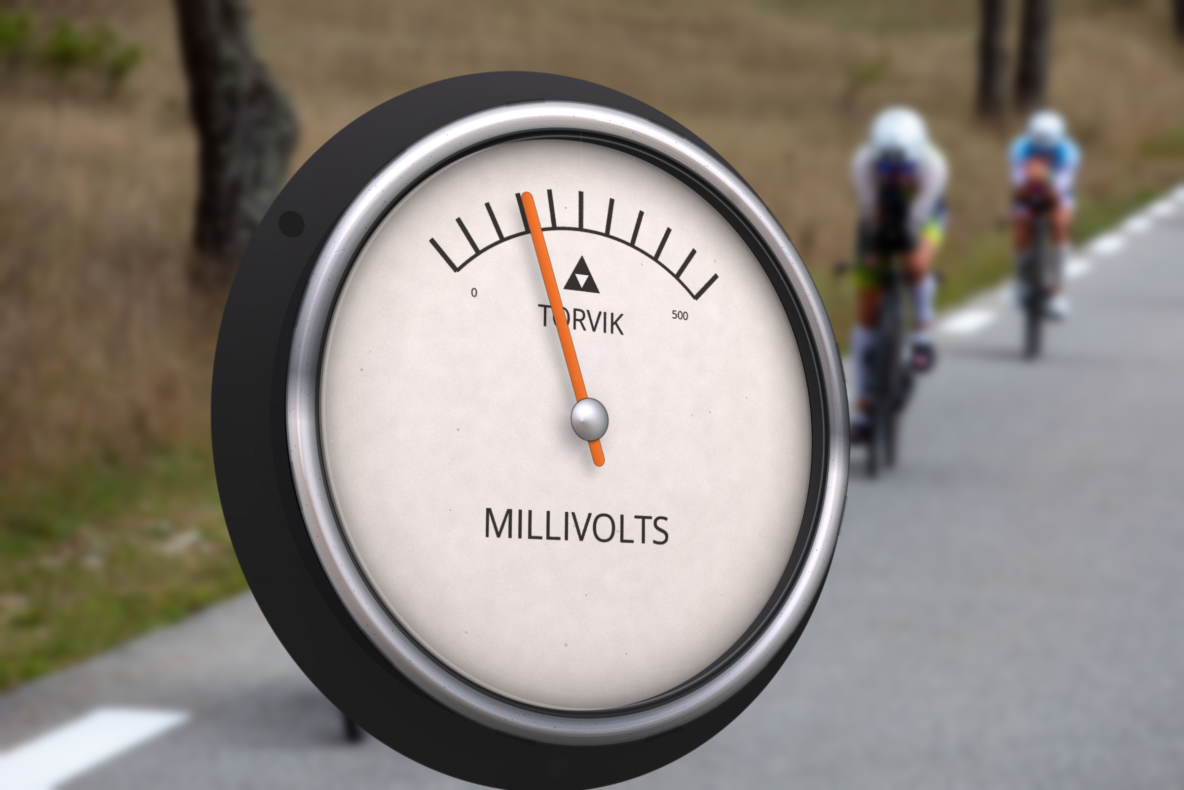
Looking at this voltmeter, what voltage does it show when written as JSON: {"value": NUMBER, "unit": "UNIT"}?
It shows {"value": 150, "unit": "mV"}
